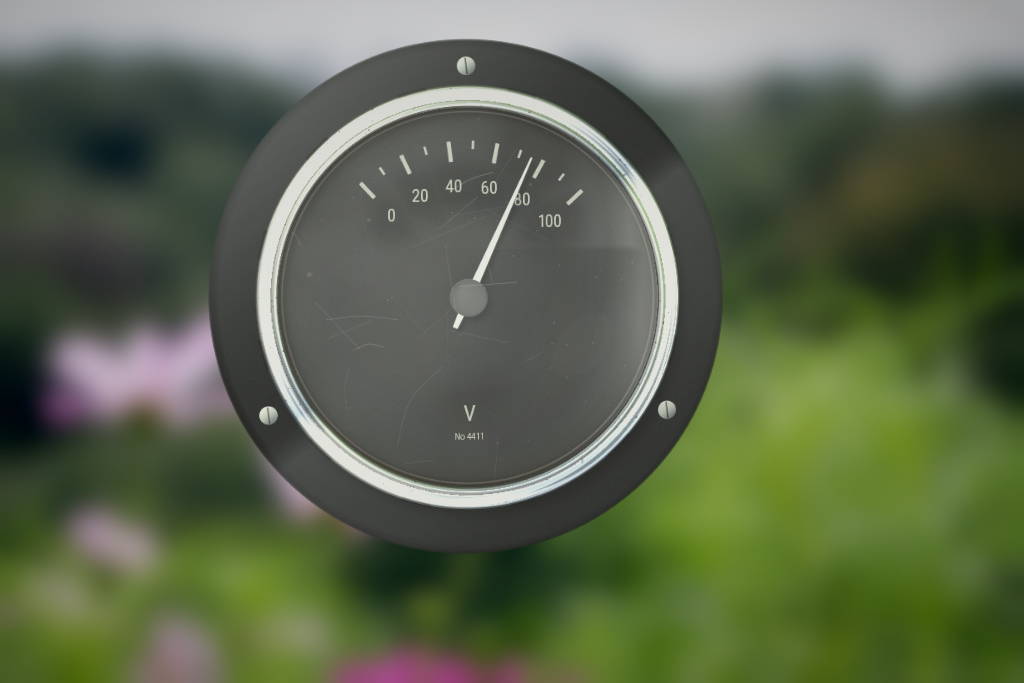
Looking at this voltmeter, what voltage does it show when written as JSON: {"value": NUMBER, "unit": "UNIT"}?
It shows {"value": 75, "unit": "V"}
